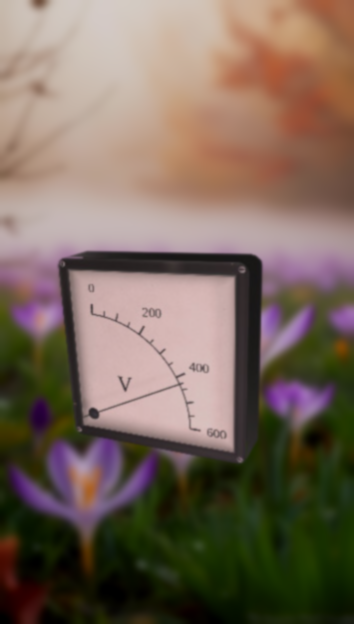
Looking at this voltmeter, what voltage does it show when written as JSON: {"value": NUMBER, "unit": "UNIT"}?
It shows {"value": 425, "unit": "V"}
